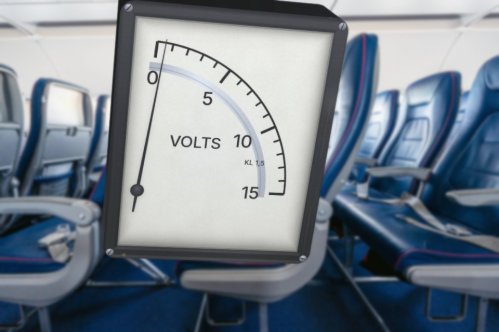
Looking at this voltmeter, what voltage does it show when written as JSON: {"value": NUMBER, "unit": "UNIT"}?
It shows {"value": 0.5, "unit": "V"}
